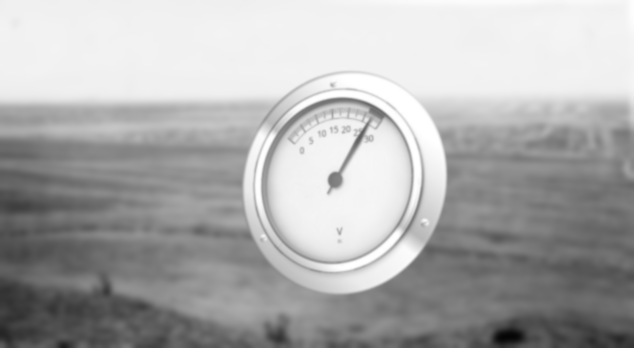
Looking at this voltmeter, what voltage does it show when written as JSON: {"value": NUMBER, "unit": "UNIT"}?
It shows {"value": 27.5, "unit": "V"}
